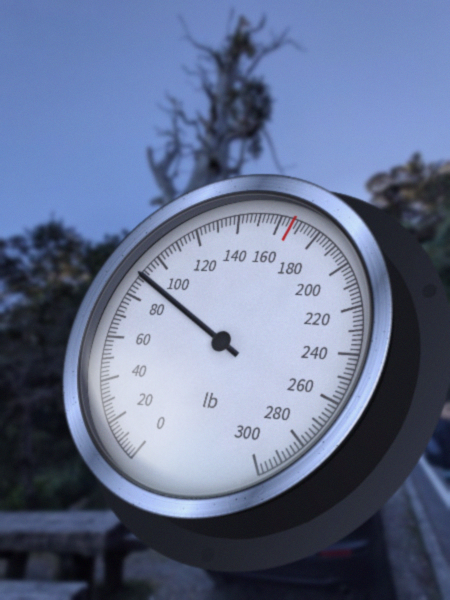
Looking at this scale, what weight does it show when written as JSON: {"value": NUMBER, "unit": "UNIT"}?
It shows {"value": 90, "unit": "lb"}
